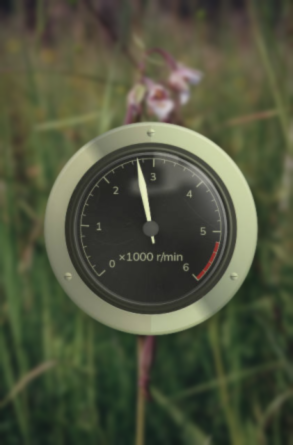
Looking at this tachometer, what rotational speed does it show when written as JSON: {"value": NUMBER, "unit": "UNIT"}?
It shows {"value": 2700, "unit": "rpm"}
